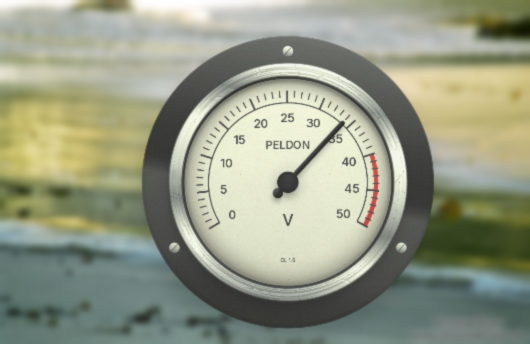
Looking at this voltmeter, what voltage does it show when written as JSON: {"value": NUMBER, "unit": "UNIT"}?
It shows {"value": 34, "unit": "V"}
